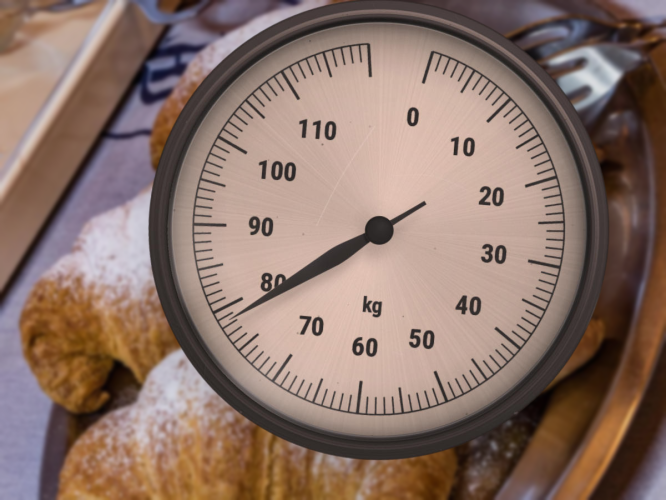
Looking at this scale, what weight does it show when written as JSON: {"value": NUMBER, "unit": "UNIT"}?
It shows {"value": 78.5, "unit": "kg"}
